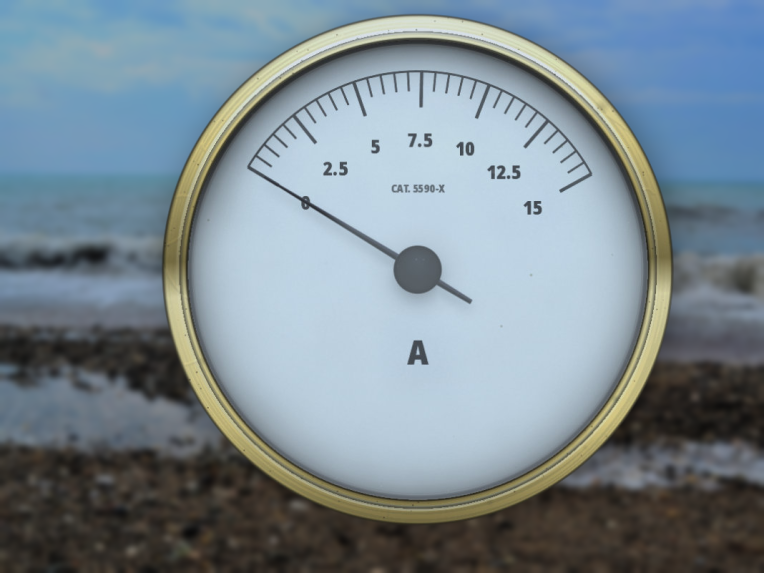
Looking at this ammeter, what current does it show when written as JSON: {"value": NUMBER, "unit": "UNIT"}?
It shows {"value": 0, "unit": "A"}
